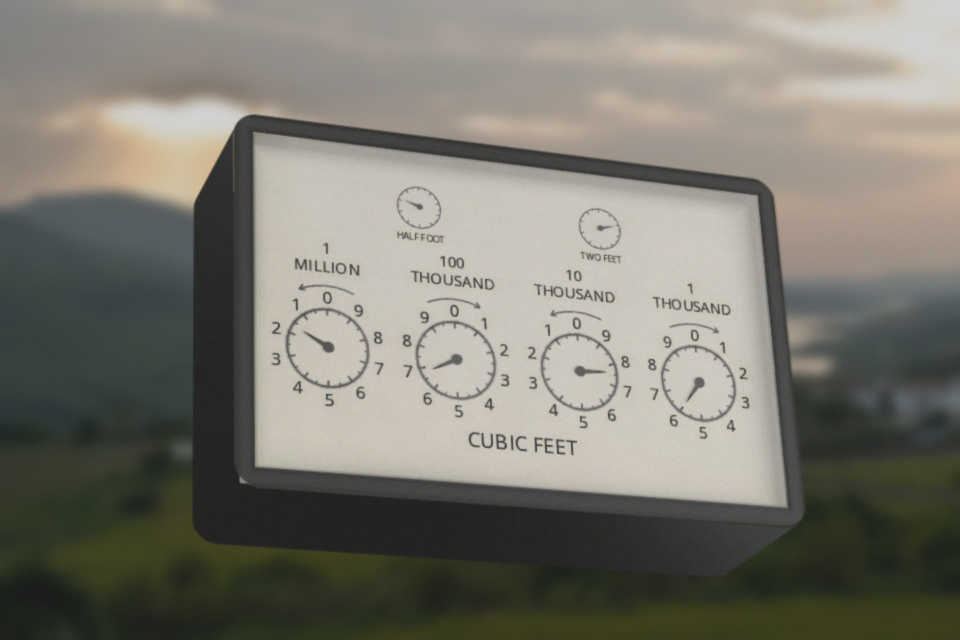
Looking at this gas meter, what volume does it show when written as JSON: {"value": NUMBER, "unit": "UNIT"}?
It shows {"value": 167600, "unit": "ft³"}
